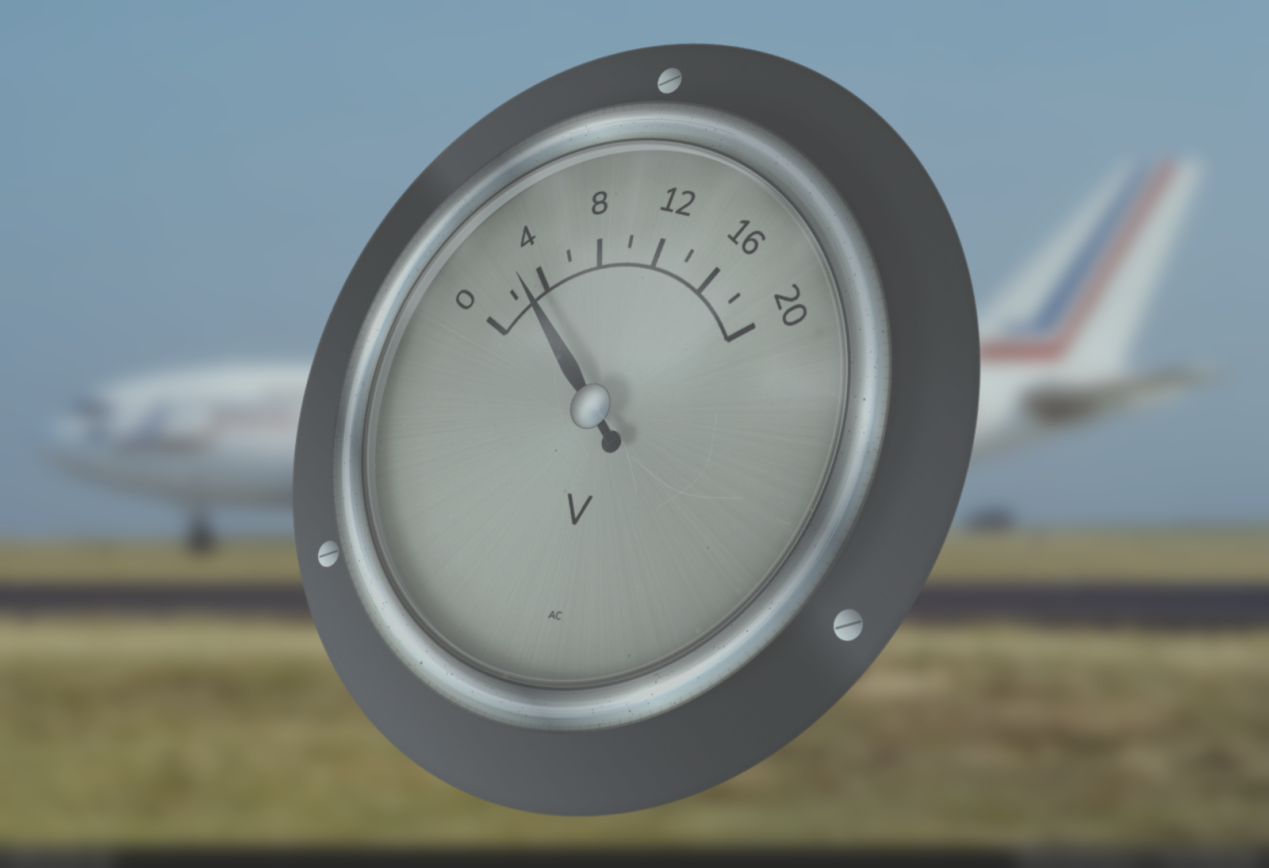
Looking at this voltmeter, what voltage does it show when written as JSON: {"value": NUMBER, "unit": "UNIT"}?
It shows {"value": 3, "unit": "V"}
